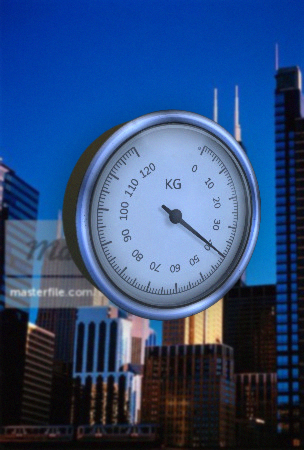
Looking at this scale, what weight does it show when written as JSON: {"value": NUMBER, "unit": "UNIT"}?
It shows {"value": 40, "unit": "kg"}
